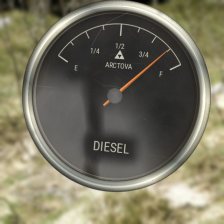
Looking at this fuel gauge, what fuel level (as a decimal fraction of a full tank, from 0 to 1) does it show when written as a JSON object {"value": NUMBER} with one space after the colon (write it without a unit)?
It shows {"value": 0.875}
